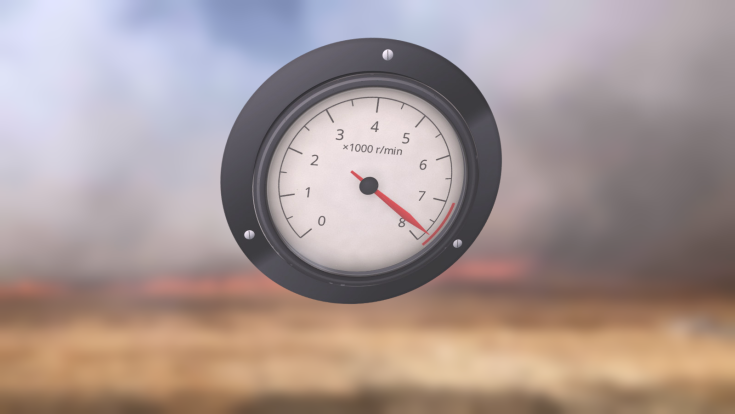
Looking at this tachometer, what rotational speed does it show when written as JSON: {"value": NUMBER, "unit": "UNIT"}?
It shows {"value": 7750, "unit": "rpm"}
